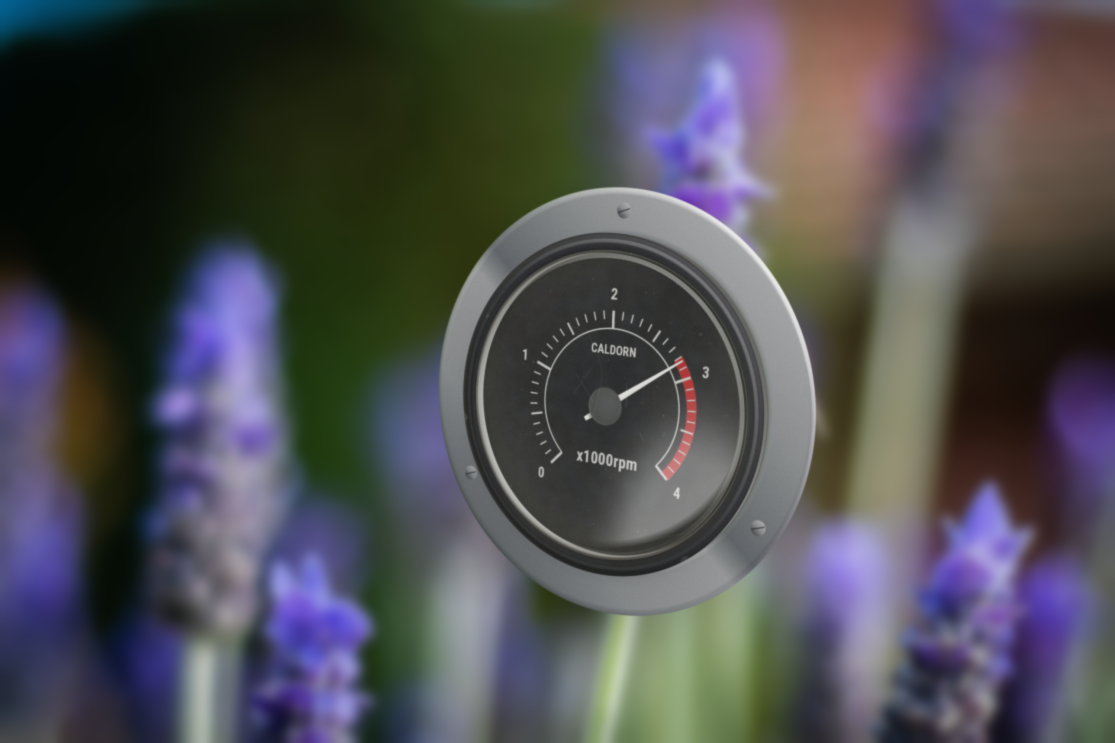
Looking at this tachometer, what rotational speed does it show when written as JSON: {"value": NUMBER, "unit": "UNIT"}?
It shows {"value": 2850, "unit": "rpm"}
